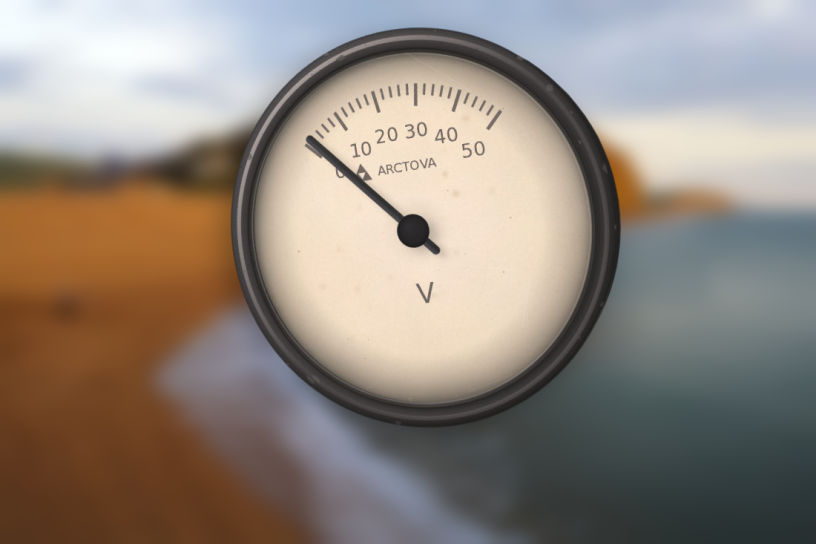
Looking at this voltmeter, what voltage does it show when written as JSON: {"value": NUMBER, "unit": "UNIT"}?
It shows {"value": 2, "unit": "V"}
